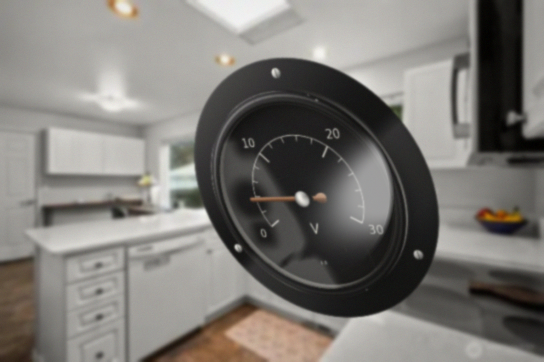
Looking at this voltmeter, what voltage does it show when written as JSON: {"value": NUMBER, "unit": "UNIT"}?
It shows {"value": 4, "unit": "V"}
